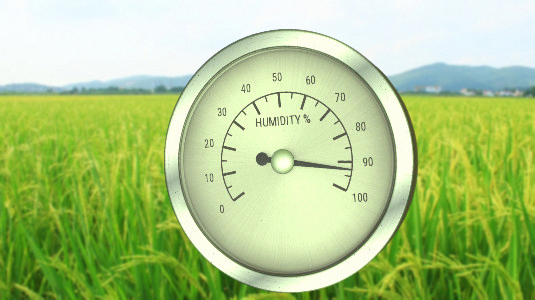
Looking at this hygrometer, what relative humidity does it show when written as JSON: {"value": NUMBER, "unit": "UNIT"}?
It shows {"value": 92.5, "unit": "%"}
